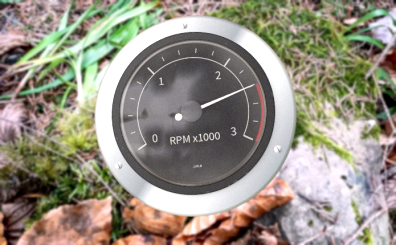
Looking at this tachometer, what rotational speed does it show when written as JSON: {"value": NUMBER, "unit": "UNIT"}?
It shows {"value": 2400, "unit": "rpm"}
